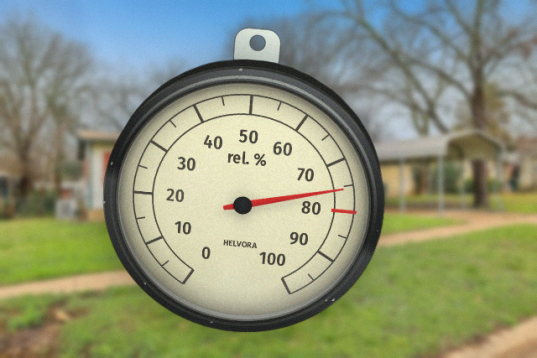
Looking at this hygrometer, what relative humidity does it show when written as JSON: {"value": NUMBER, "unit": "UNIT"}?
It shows {"value": 75, "unit": "%"}
